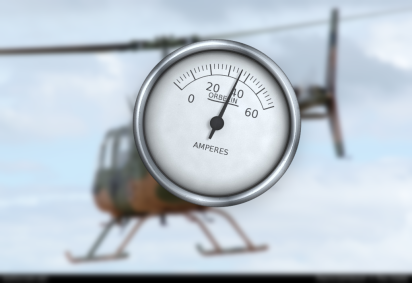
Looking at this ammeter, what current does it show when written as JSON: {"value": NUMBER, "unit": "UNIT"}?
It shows {"value": 36, "unit": "A"}
